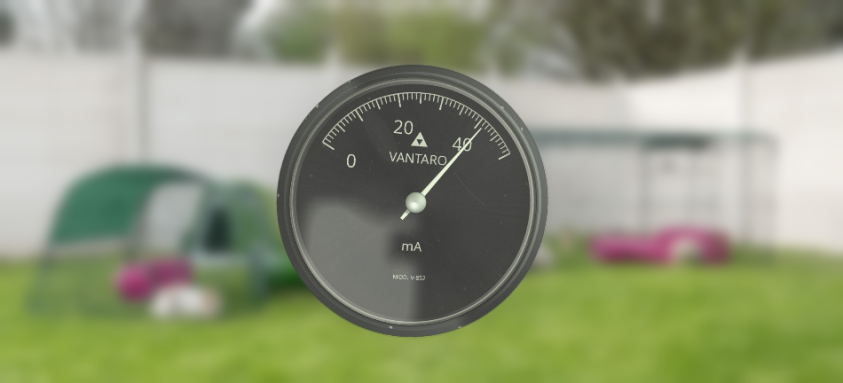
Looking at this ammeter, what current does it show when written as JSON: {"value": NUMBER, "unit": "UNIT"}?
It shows {"value": 41, "unit": "mA"}
